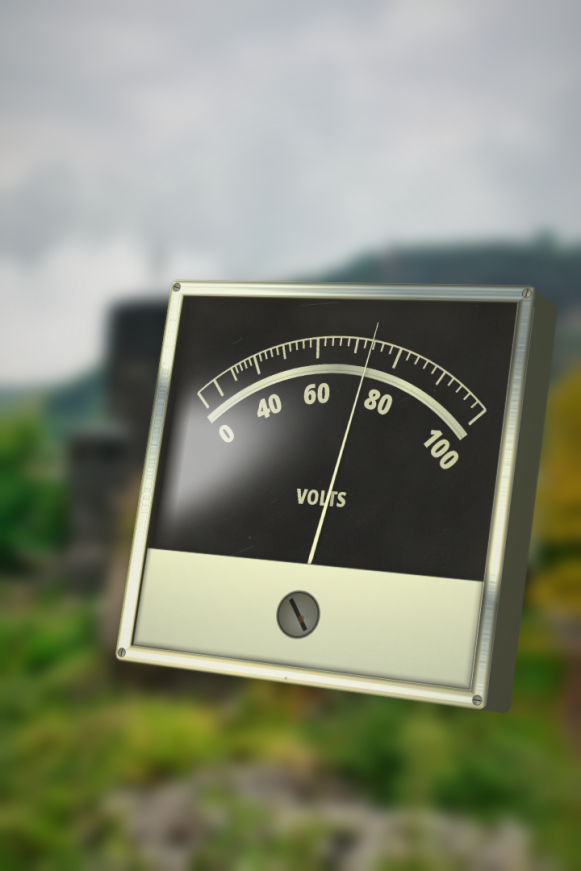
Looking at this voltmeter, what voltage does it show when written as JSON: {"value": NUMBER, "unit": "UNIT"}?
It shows {"value": 74, "unit": "V"}
